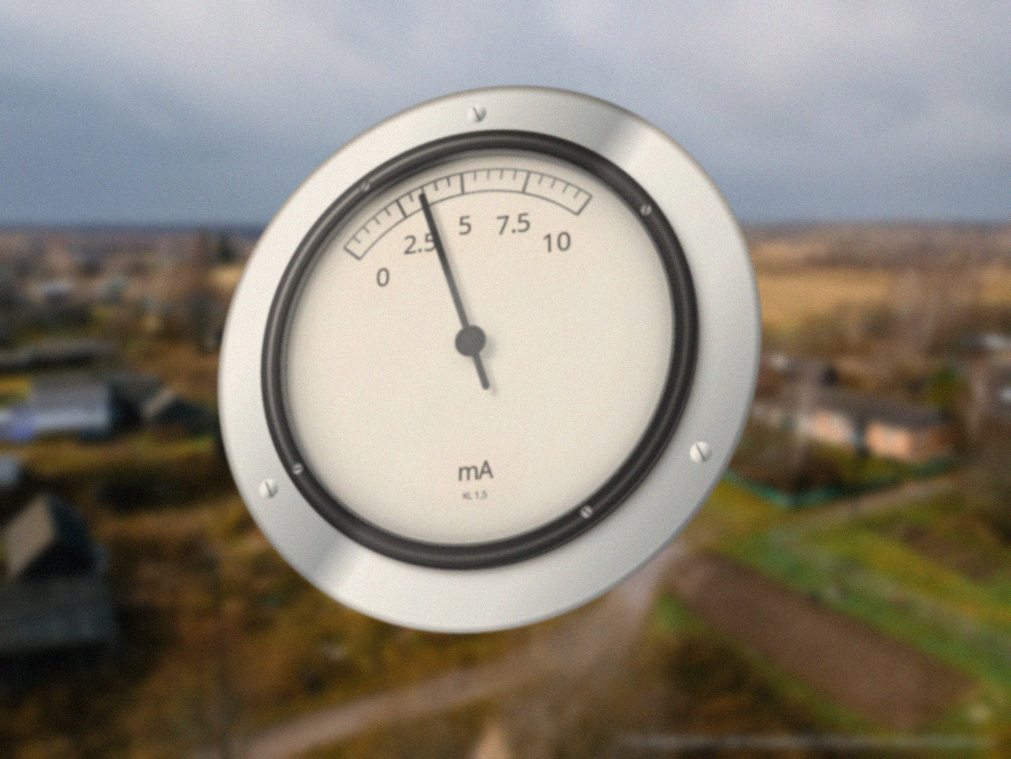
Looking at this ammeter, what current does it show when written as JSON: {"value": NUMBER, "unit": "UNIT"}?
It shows {"value": 3.5, "unit": "mA"}
